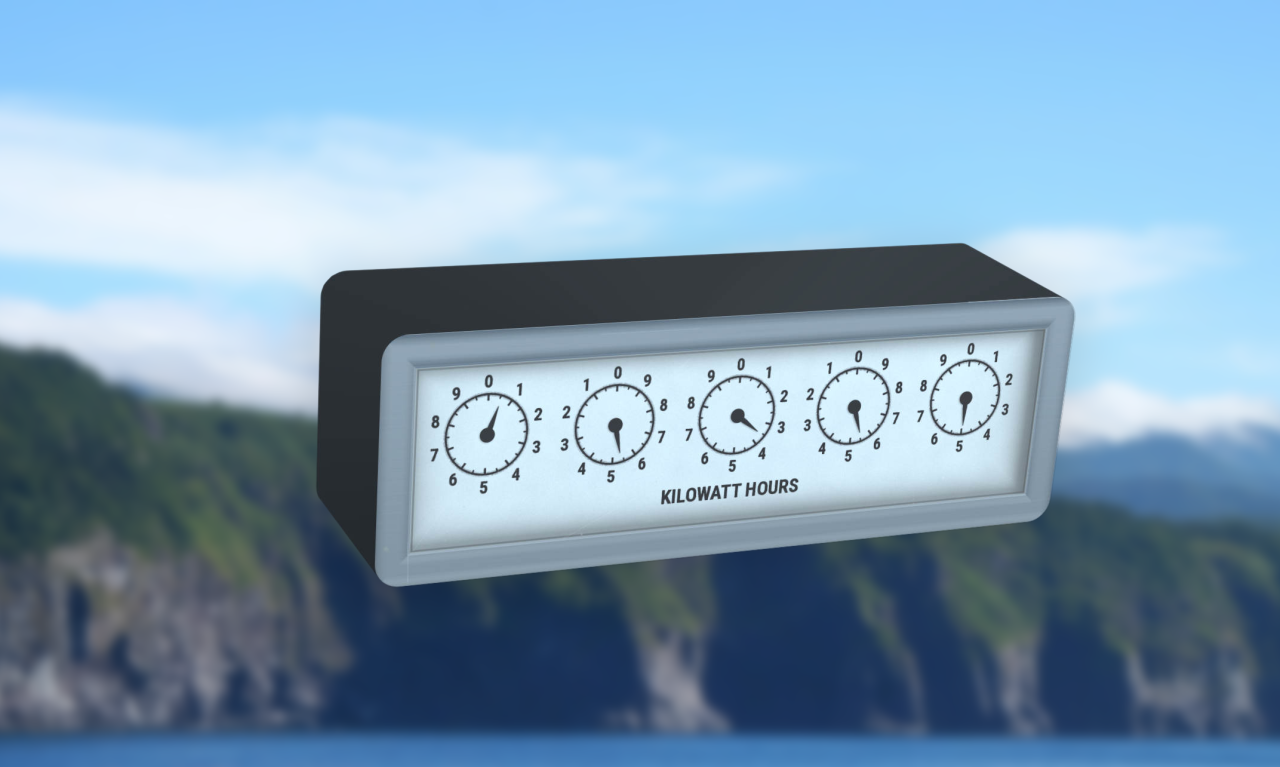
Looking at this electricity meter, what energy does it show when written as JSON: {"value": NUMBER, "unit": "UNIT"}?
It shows {"value": 5355, "unit": "kWh"}
